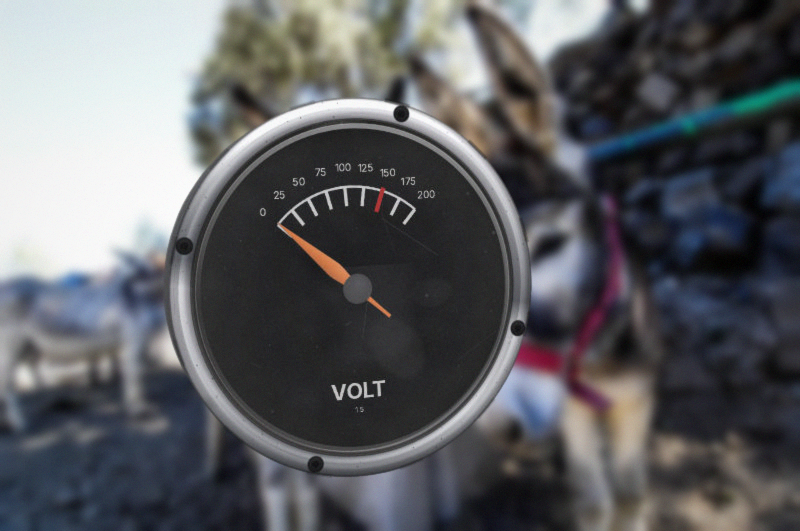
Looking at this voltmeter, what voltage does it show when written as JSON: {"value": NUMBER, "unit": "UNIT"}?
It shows {"value": 0, "unit": "V"}
